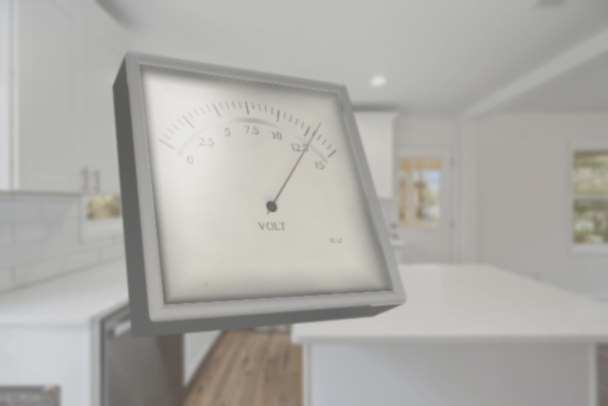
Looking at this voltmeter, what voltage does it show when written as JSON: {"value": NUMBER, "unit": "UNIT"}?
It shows {"value": 13, "unit": "V"}
